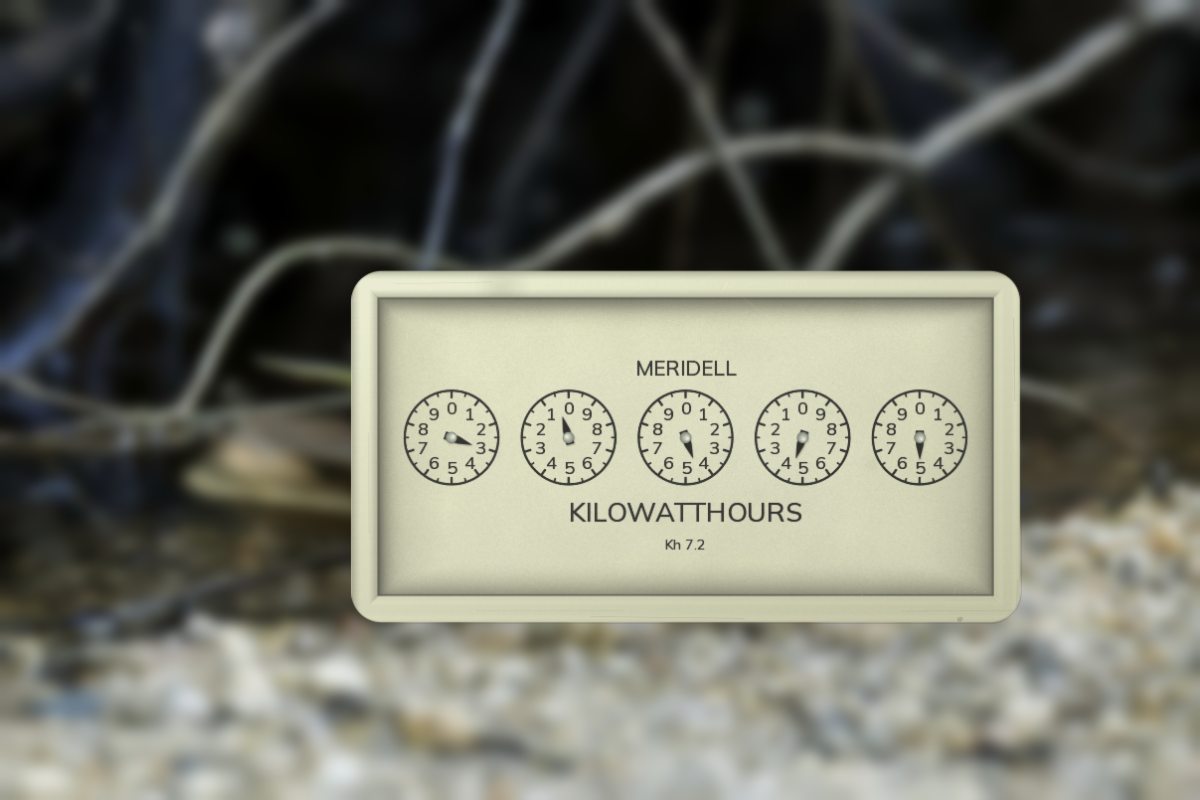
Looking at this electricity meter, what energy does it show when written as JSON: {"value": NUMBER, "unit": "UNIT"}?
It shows {"value": 30445, "unit": "kWh"}
